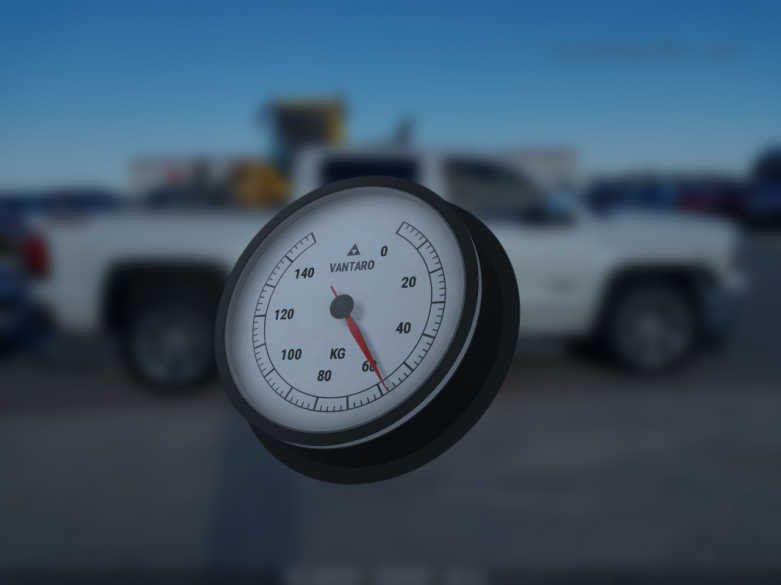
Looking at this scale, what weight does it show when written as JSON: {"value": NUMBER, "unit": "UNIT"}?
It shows {"value": 58, "unit": "kg"}
